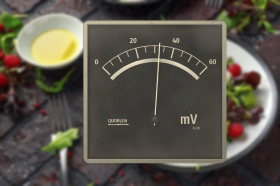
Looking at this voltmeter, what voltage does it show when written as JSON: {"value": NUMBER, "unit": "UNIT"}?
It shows {"value": 32.5, "unit": "mV"}
